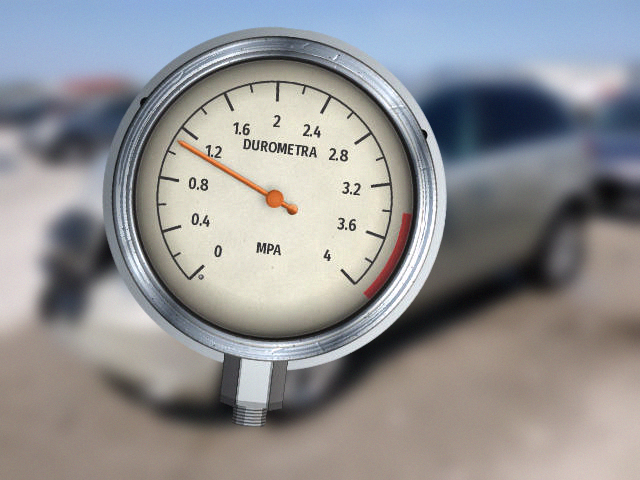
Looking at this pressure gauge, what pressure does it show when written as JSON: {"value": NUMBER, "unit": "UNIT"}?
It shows {"value": 1.1, "unit": "MPa"}
